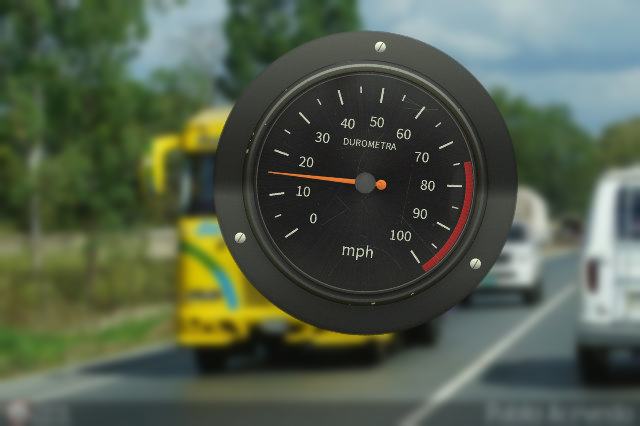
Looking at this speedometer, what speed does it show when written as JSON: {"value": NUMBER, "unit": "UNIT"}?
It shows {"value": 15, "unit": "mph"}
